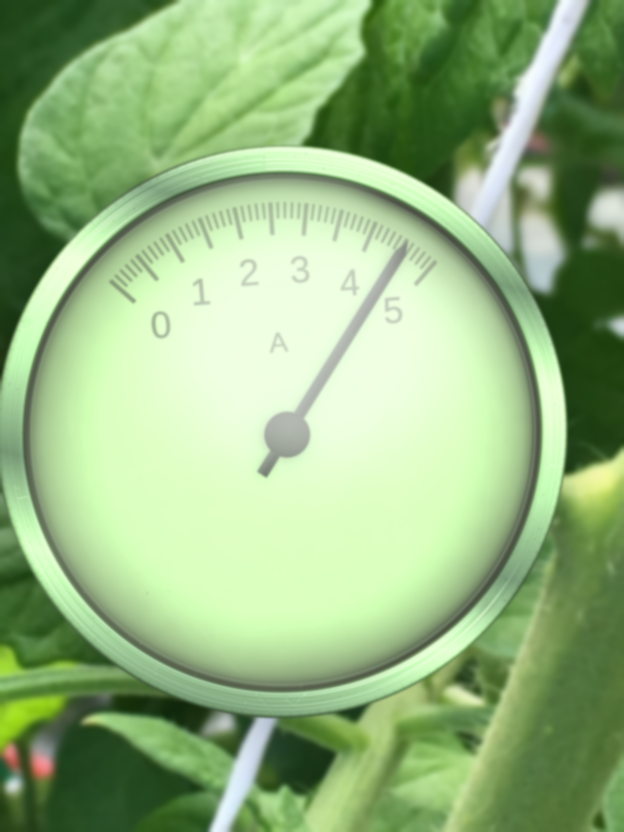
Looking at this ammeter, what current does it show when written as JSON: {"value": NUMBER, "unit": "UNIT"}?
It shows {"value": 4.5, "unit": "A"}
